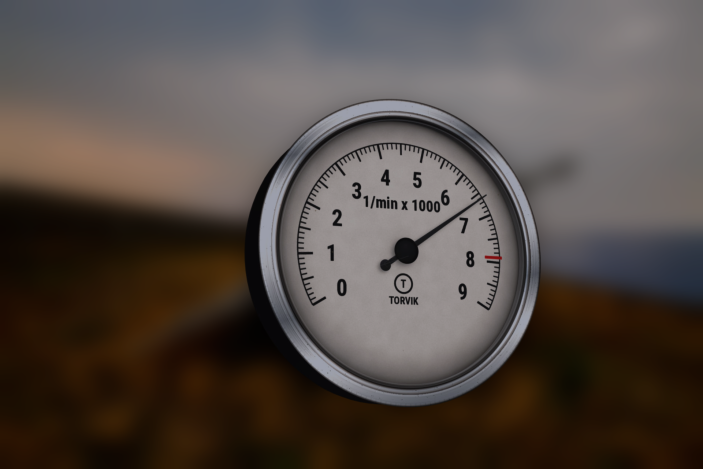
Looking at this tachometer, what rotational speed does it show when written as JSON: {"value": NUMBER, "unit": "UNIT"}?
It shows {"value": 6600, "unit": "rpm"}
